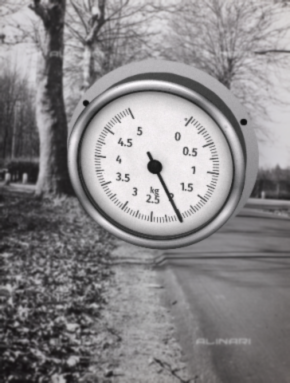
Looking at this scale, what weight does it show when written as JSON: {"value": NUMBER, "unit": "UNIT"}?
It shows {"value": 2, "unit": "kg"}
